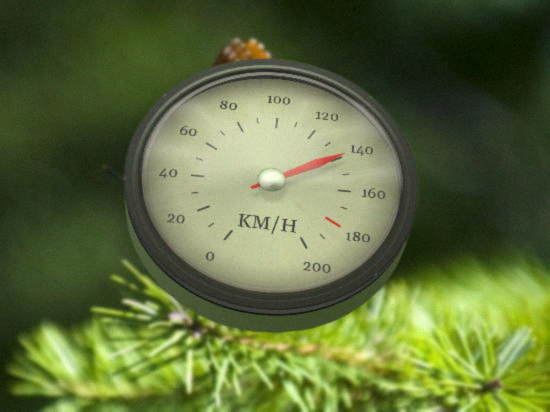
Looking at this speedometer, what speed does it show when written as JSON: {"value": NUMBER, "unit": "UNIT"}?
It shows {"value": 140, "unit": "km/h"}
